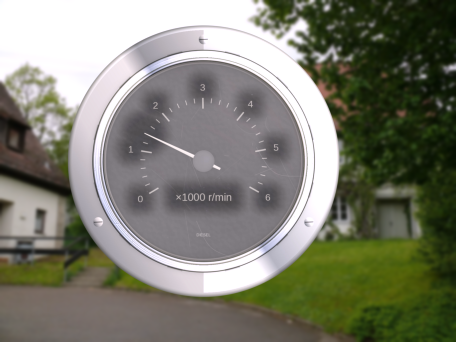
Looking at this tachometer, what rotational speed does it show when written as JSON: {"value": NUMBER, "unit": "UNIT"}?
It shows {"value": 1400, "unit": "rpm"}
